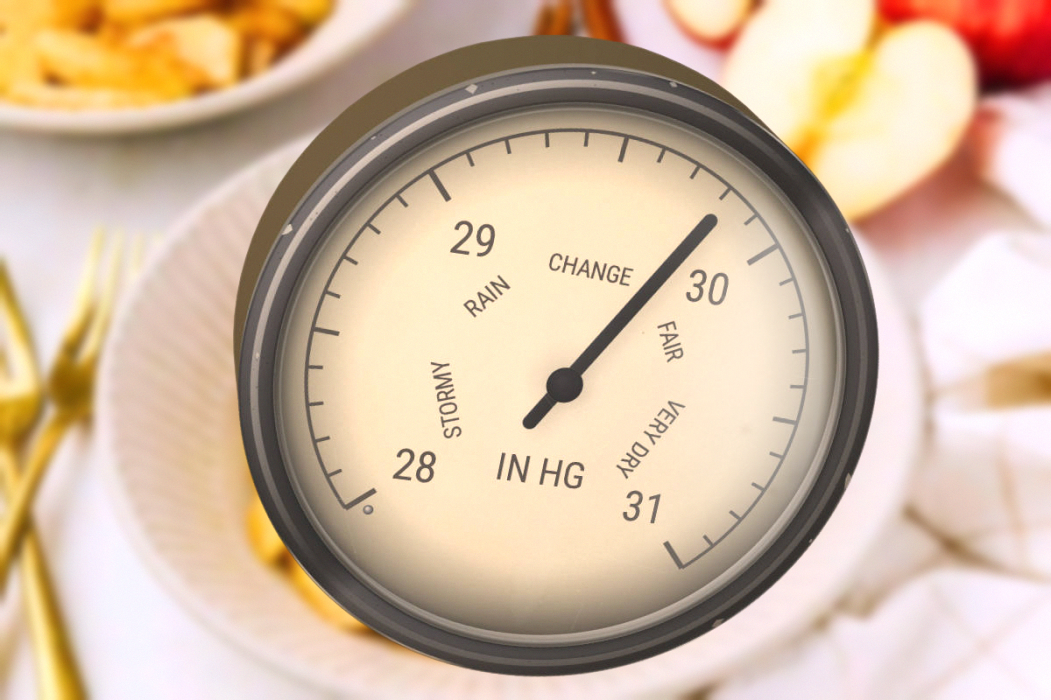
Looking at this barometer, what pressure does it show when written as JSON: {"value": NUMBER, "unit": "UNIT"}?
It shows {"value": 29.8, "unit": "inHg"}
